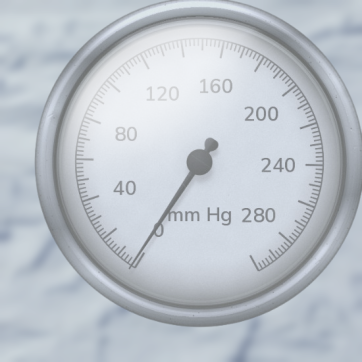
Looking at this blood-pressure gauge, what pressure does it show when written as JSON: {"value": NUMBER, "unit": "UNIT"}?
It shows {"value": 2, "unit": "mmHg"}
